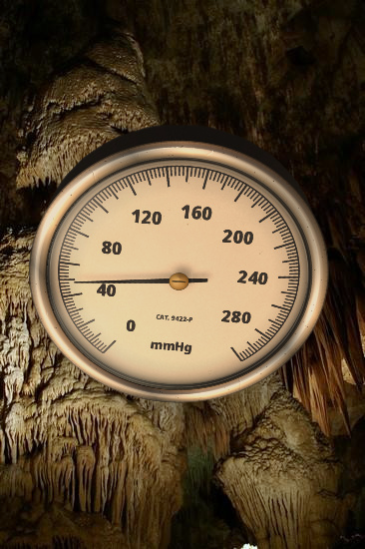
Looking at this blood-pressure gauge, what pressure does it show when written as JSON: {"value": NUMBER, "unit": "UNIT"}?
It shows {"value": 50, "unit": "mmHg"}
